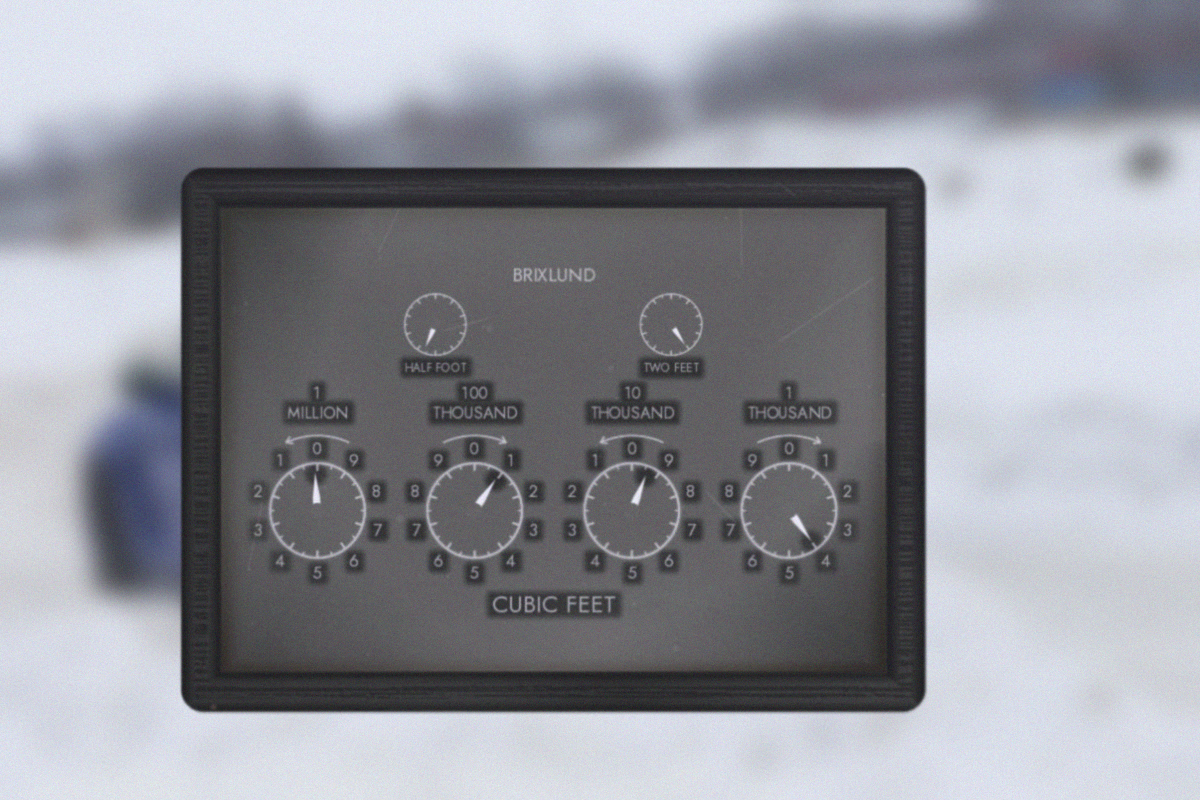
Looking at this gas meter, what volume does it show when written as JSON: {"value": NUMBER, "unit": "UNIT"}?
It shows {"value": 9400, "unit": "ft³"}
